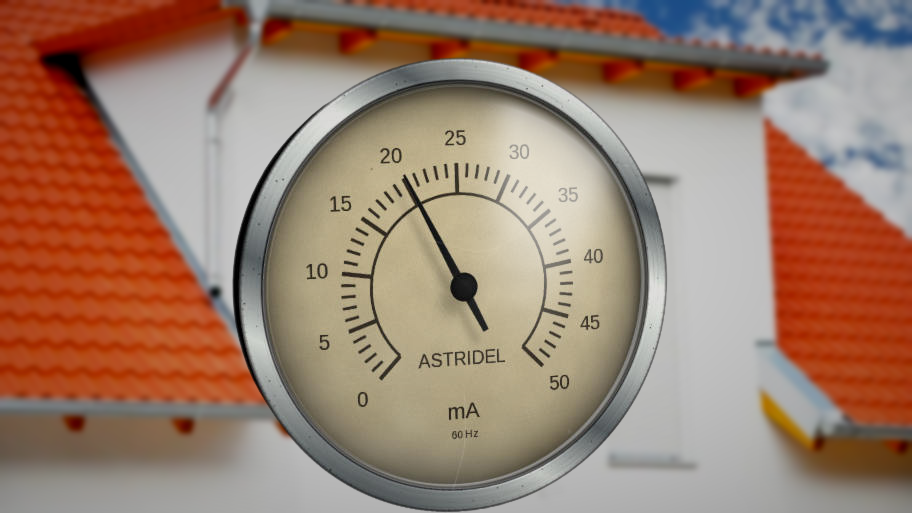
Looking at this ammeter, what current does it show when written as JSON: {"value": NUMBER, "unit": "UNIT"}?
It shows {"value": 20, "unit": "mA"}
